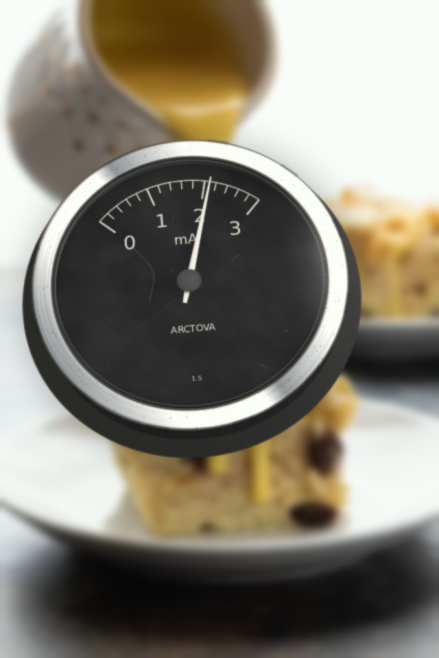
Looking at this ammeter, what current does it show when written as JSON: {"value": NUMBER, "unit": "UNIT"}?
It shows {"value": 2.1, "unit": "mA"}
